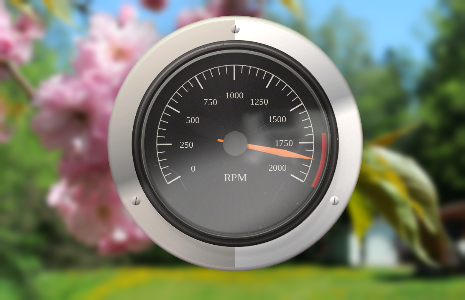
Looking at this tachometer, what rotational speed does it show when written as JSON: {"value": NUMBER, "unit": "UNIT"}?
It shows {"value": 1850, "unit": "rpm"}
